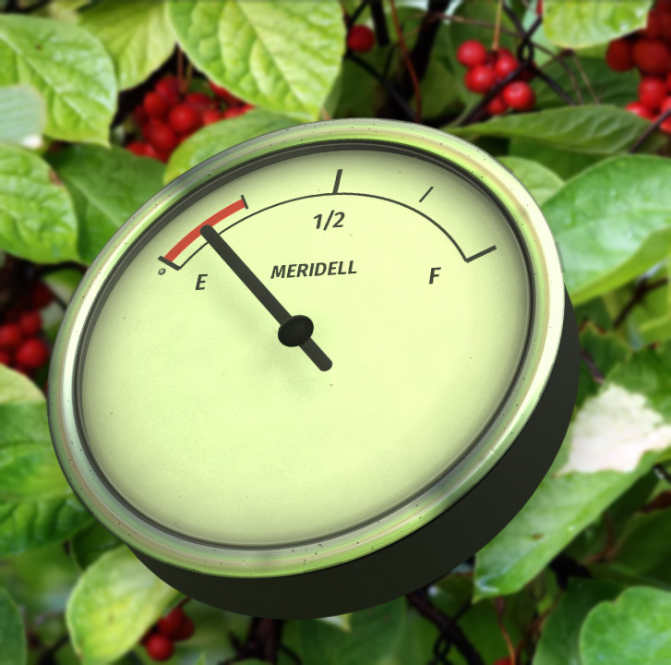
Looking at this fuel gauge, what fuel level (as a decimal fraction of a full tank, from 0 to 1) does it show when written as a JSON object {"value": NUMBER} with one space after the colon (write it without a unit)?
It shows {"value": 0.125}
